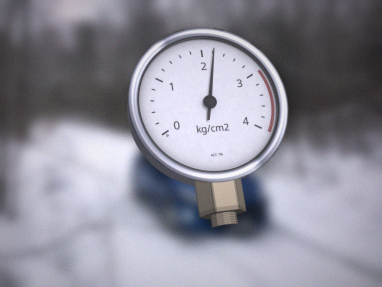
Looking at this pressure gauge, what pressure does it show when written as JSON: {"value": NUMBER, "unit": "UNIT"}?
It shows {"value": 2.2, "unit": "kg/cm²"}
